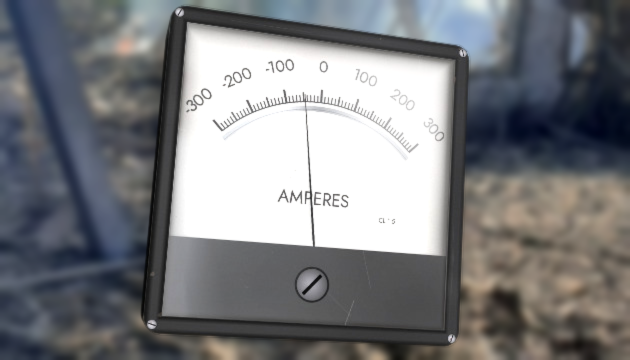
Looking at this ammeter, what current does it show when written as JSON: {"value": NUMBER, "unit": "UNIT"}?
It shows {"value": -50, "unit": "A"}
